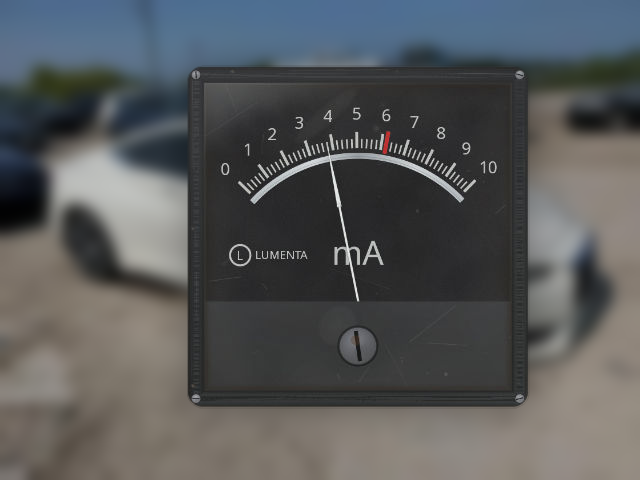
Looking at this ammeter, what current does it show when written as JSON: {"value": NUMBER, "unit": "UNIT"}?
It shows {"value": 3.8, "unit": "mA"}
